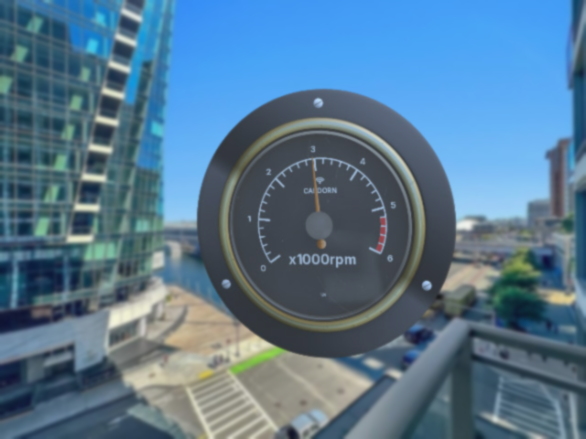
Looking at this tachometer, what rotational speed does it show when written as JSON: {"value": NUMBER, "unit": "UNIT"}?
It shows {"value": 3000, "unit": "rpm"}
